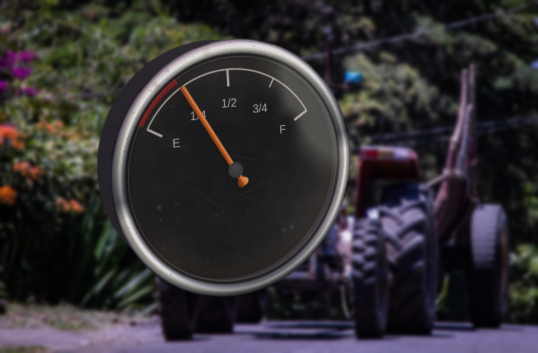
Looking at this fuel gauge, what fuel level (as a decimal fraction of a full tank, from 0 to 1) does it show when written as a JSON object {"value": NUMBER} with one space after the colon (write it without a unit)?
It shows {"value": 0.25}
